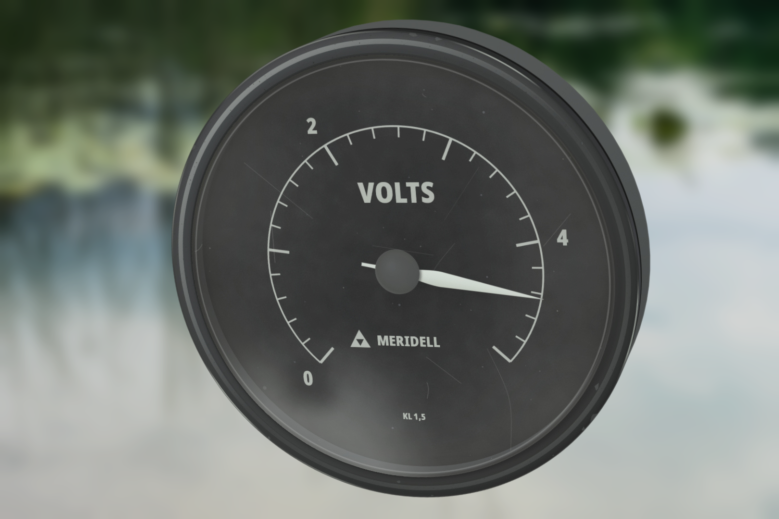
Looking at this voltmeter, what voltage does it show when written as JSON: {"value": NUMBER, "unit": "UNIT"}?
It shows {"value": 4.4, "unit": "V"}
